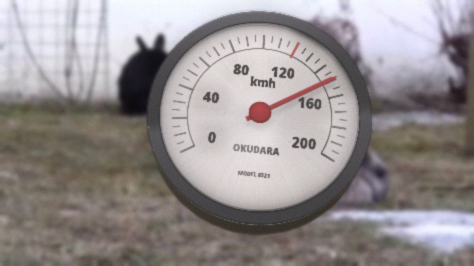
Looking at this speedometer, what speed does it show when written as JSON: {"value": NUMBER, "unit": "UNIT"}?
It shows {"value": 150, "unit": "km/h"}
